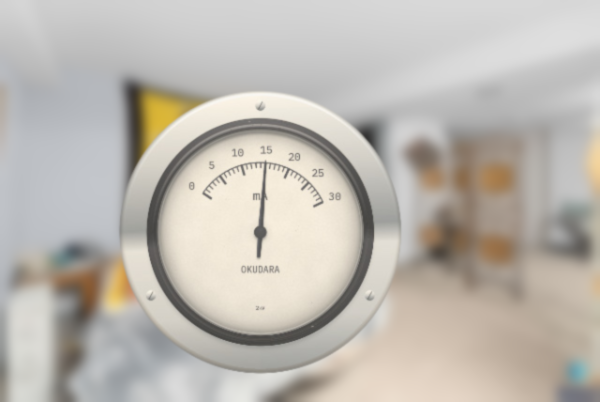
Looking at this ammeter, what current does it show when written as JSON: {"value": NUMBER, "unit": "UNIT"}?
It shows {"value": 15, "unit": "mA"}
